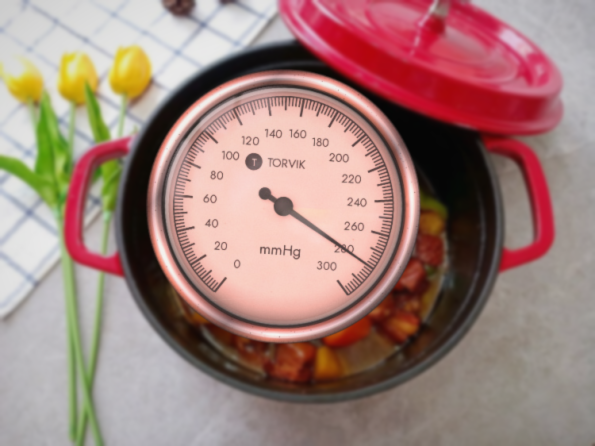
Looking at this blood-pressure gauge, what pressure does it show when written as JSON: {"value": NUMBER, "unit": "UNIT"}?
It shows {"value": 280, "unit": "mmHg"}
